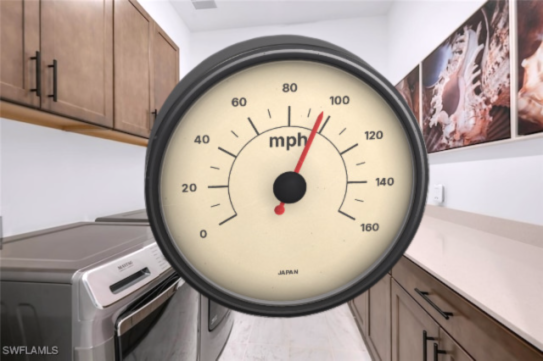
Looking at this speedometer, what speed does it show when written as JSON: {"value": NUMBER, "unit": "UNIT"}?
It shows {"value": 95, "unit": "mph"}
